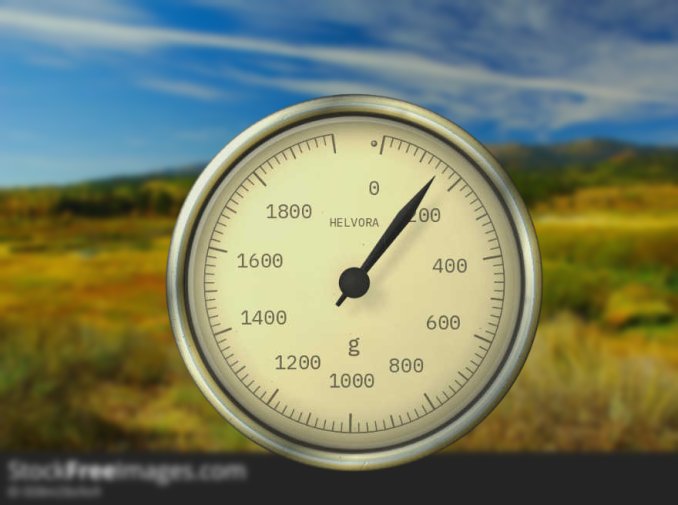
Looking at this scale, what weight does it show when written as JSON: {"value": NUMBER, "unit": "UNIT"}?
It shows {"value": 150, "unit": "g"}
